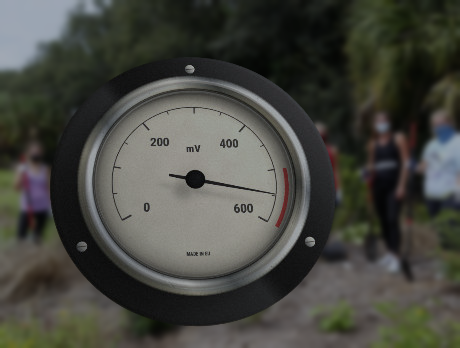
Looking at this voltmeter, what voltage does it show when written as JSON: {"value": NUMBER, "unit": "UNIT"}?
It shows {"value": 550, "unit": "mV"}
